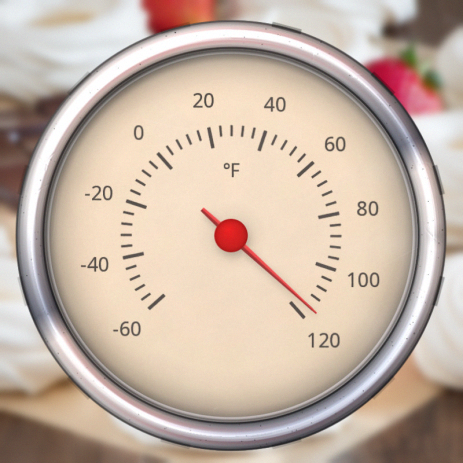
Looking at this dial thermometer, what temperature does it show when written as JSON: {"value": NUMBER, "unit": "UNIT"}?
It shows {"value": 116, "unit": "°F"}
